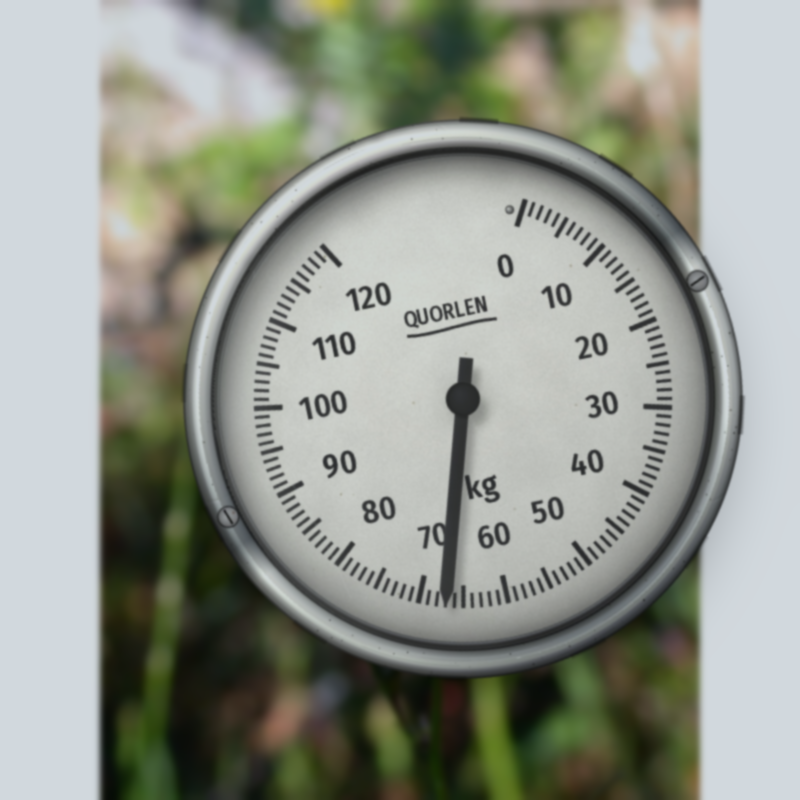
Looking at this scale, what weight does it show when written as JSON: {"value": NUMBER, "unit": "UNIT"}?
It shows {"value": 67, "unit": "kg"}
